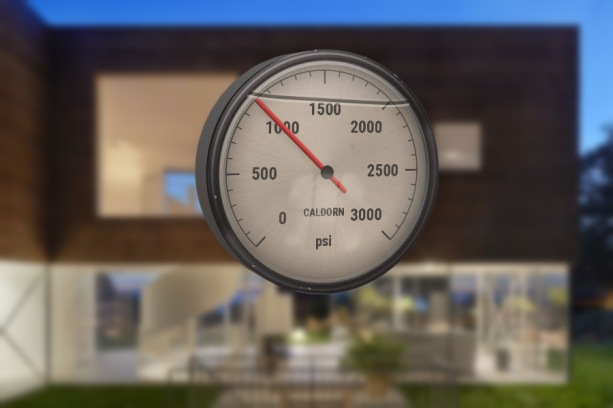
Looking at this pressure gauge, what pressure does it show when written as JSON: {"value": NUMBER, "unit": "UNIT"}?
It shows {"value": 1000, "unit": "psi"}
